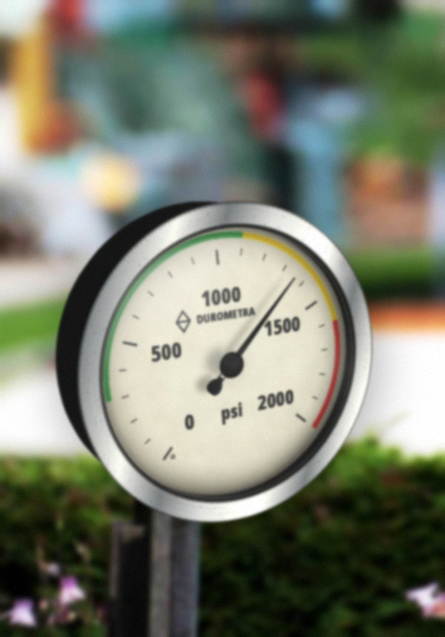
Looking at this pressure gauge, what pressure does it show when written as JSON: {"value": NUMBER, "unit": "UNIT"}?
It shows {"value": 1350, "unit": "psi"}
